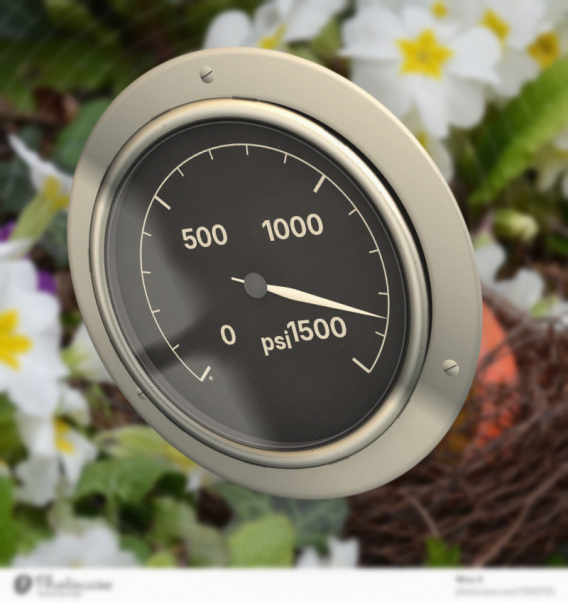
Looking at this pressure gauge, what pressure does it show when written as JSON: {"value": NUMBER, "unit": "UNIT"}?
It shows {"value": 1350, "unit": "psi"}
